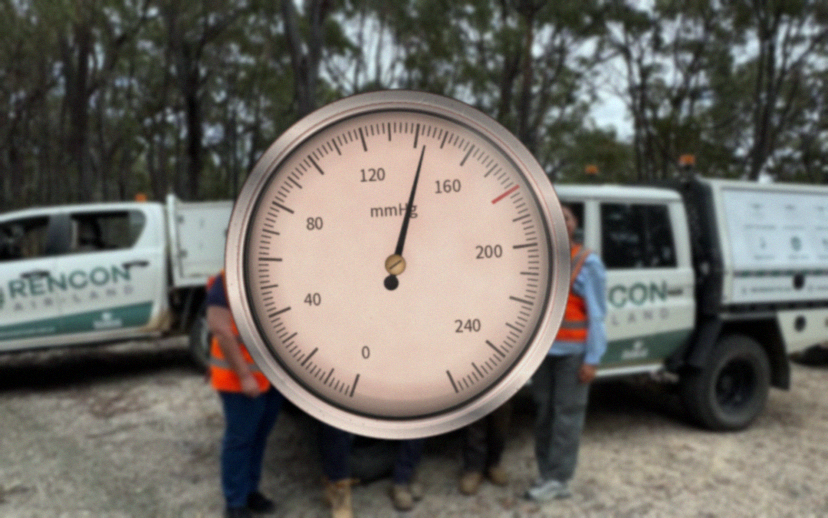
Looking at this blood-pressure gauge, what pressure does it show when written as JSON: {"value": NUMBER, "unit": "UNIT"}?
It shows {"value": 144, "unit": "mmHg"}
